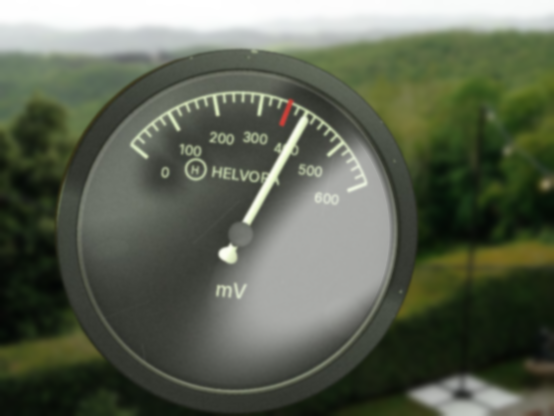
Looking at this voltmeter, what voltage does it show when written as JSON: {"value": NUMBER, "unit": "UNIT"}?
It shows {"value": 400, "unit": "mV"}
